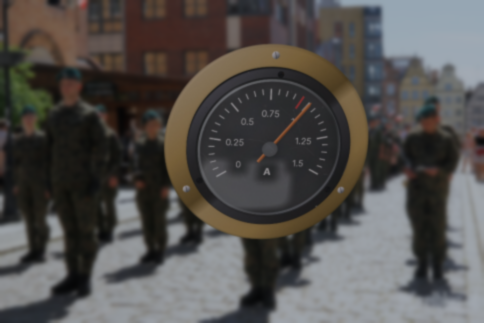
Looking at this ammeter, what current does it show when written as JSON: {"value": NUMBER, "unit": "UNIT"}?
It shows {"value": 1, "unit": "A"}
